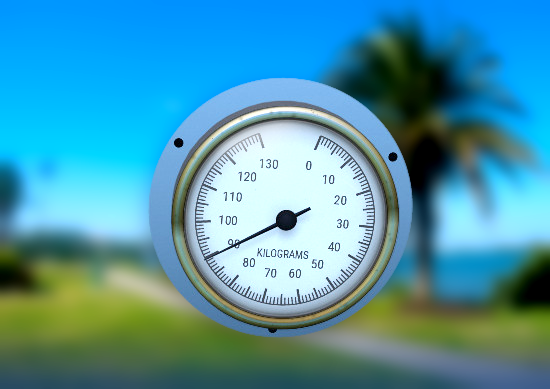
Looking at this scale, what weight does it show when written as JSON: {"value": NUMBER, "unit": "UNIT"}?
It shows {"value": 90, "unit": "kg"}
